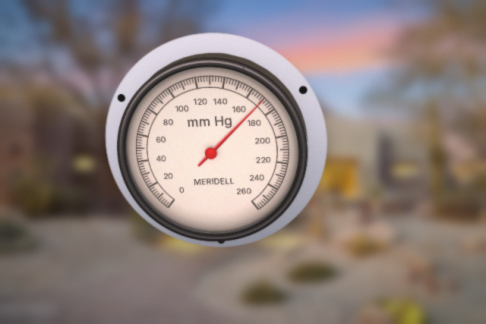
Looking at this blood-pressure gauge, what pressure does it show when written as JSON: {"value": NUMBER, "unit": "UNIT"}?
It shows {"value": 170, "unit": "mmHg"}
